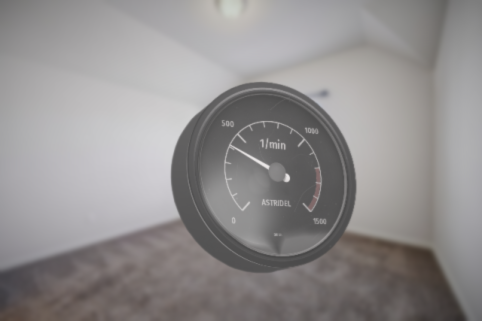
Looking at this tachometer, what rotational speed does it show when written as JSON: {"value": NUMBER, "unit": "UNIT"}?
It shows {"value": 400, "unit": "rpm"}
